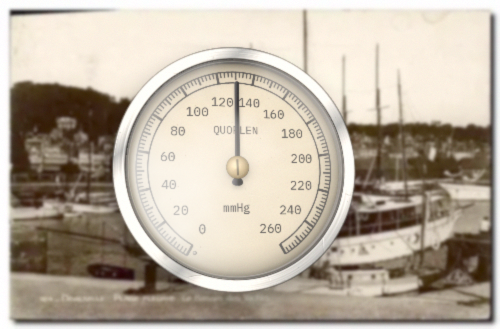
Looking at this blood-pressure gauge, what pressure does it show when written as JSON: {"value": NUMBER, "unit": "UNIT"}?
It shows {"value": 130, "unit": "mmHg"}
